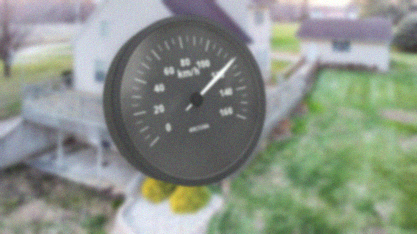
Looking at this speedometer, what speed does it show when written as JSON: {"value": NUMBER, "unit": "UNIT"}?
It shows {"value": 120, "unit": "km/h"}
